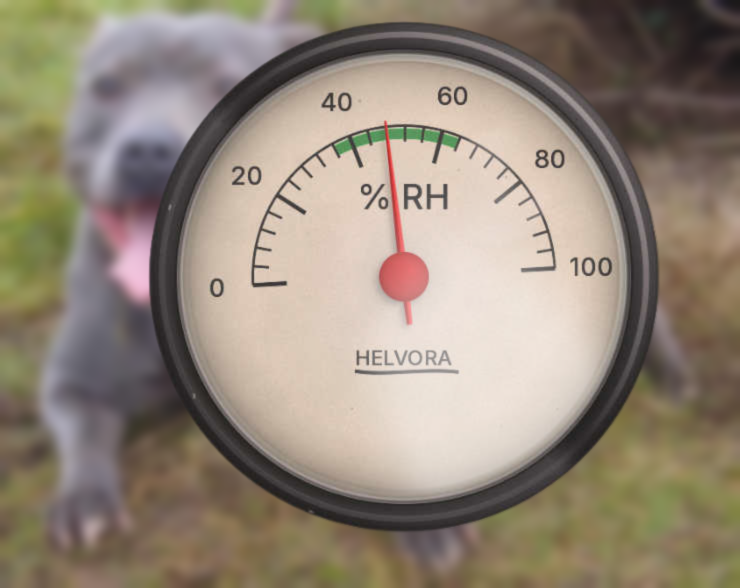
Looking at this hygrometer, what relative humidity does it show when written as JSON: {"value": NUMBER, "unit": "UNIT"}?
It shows {"value": 48, "unit": "%"}
